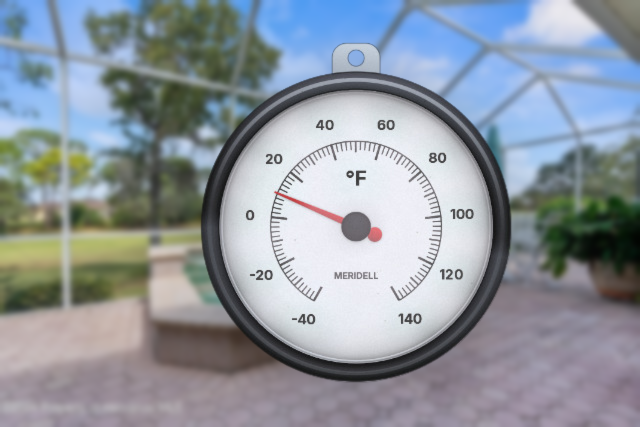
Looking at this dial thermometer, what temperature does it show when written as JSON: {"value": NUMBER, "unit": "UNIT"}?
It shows {"value": 10, "unit": "°F"}
